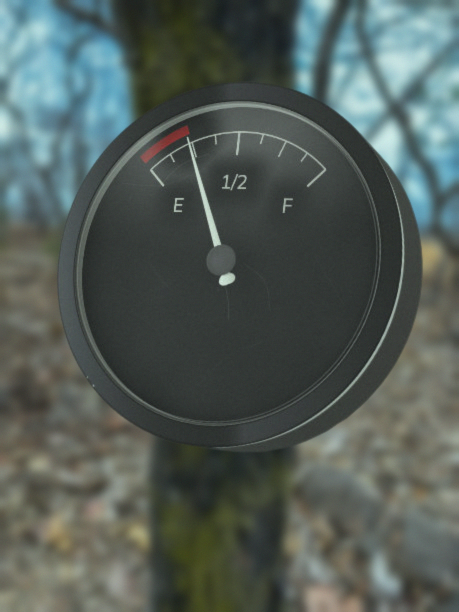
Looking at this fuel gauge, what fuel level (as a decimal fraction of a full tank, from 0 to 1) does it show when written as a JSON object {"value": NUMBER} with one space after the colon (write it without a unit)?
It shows {"value": 0.25}
